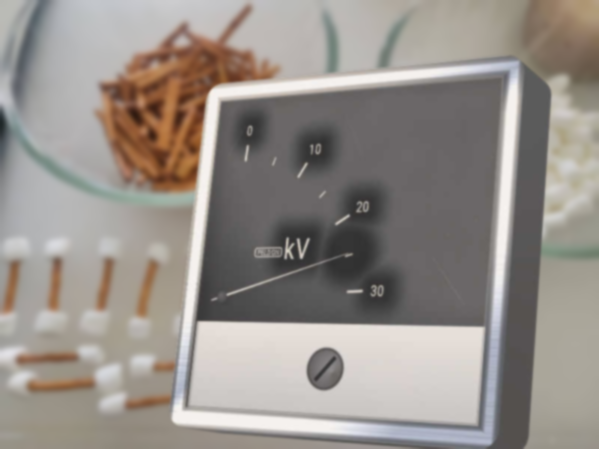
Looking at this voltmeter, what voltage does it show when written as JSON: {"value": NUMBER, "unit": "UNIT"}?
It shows {"value": 25, "unit": "kV"}
